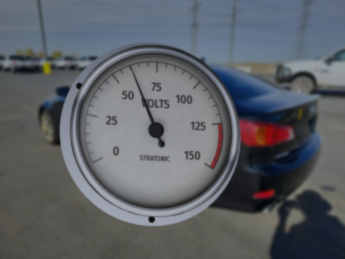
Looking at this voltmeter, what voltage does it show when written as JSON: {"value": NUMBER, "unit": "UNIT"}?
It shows {"value": 60, "unit": "V"}
